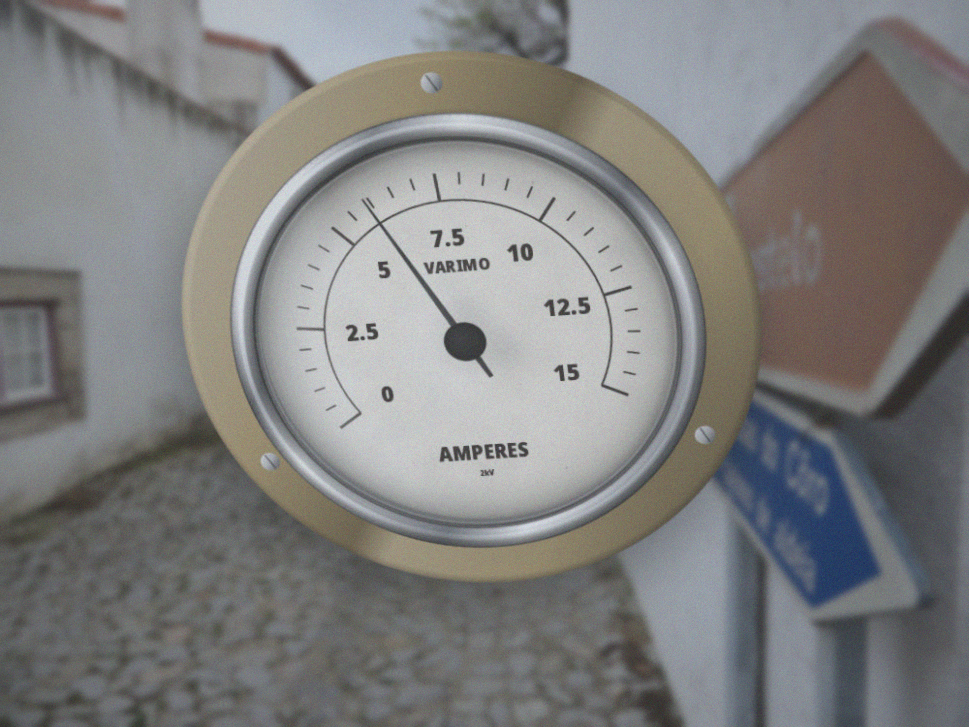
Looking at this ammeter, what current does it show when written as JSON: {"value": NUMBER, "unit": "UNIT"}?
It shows {"value": 6, "unit": "A"}
